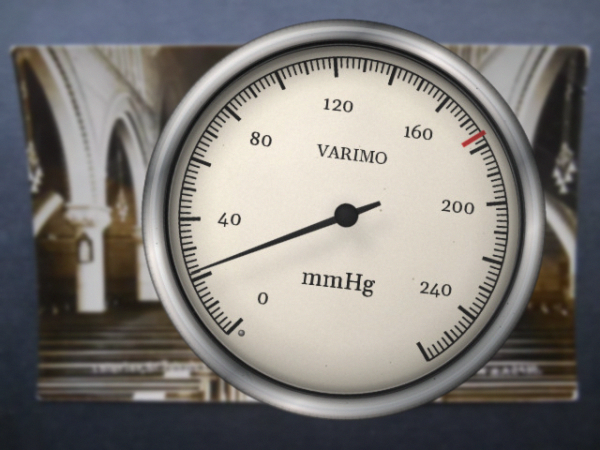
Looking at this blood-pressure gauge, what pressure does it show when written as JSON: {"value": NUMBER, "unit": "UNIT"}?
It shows {"value": 22, "unit": "mmHg"}
